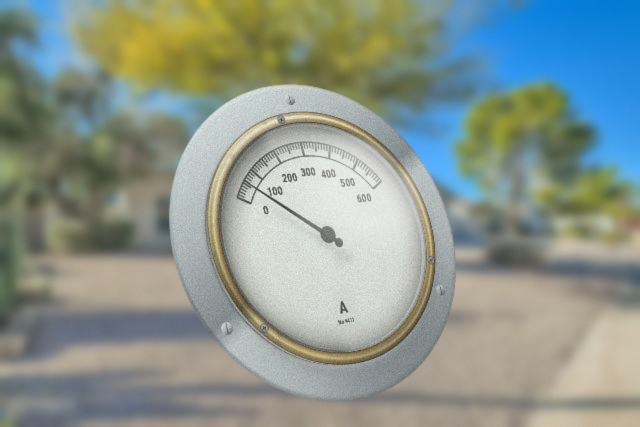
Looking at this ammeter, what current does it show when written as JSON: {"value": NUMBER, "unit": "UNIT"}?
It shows {"value": 50, "unit": "A"}
